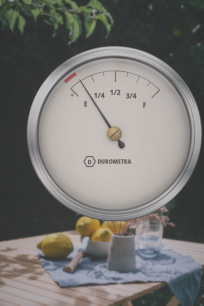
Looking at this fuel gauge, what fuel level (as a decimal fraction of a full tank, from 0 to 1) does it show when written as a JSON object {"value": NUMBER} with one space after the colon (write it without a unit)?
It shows {"value": 0.125}
